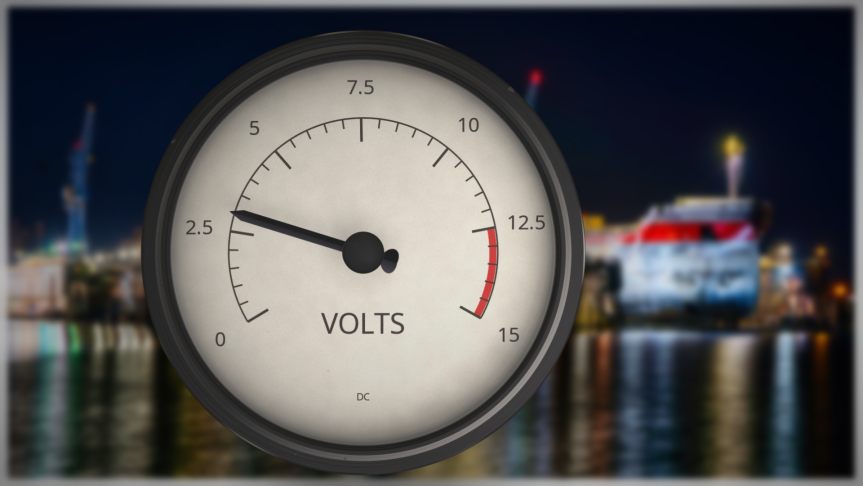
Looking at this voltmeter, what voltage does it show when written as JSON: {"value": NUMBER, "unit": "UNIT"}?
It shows {"value": 3, "unit": "V"}
